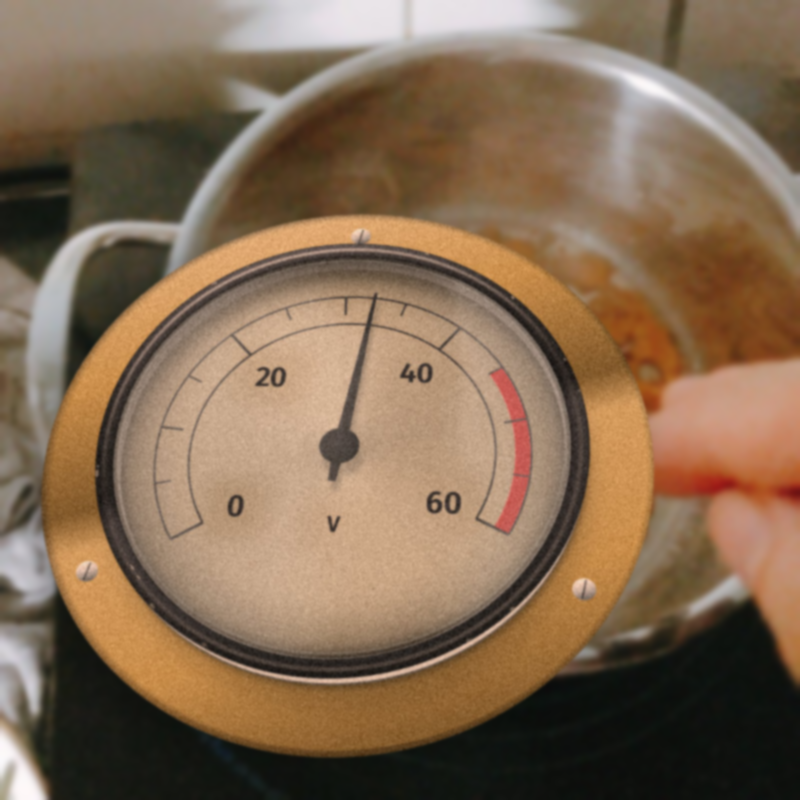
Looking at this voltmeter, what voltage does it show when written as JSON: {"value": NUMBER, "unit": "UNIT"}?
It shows {"value": 32.5, "unit": "V"}
